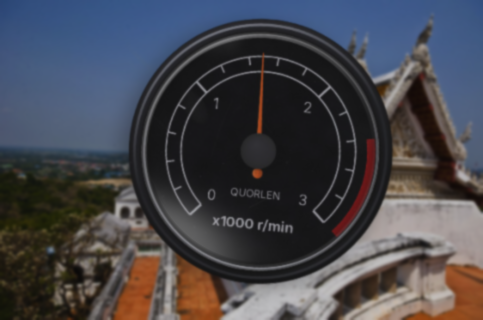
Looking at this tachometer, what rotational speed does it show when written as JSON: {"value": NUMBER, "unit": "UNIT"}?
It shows {"value": 1500, "unit": "rpm"}
